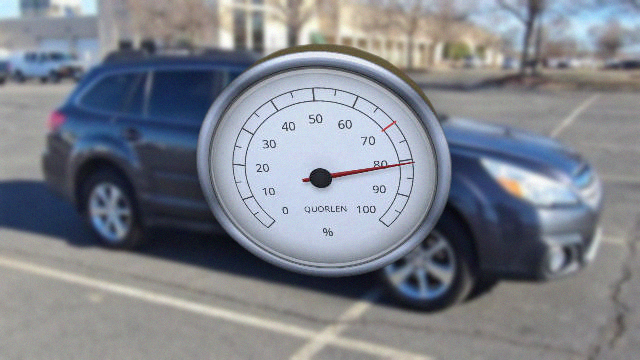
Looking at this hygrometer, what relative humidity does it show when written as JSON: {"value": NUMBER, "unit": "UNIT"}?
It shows {"value": 80, "unit": "%"}
